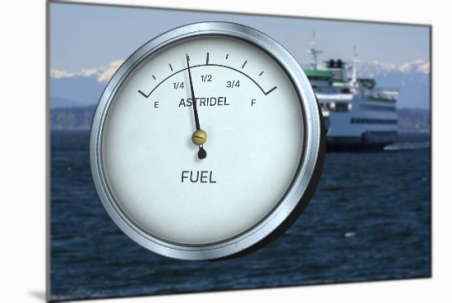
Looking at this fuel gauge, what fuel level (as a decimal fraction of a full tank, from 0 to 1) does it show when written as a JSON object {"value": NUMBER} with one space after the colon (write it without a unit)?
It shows {"value": 0.375}
